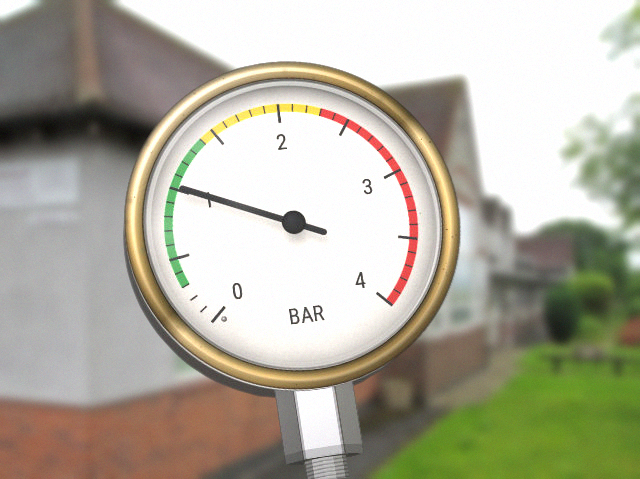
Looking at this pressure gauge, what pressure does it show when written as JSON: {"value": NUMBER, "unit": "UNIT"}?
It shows {"value": 1, "unit": "bar"}
